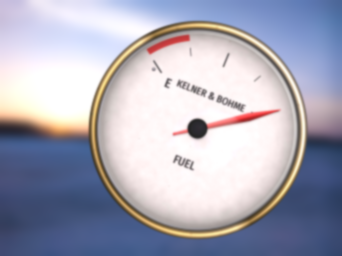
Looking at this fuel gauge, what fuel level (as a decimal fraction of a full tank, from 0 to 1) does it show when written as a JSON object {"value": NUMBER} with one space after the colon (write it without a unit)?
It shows {"value": 1}
